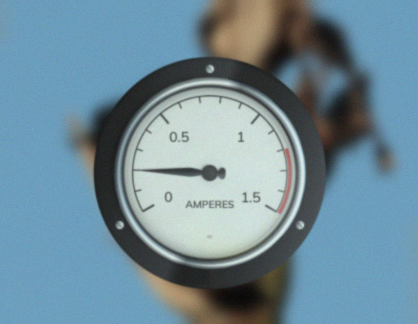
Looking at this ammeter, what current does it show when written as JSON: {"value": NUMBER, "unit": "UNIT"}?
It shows {"value": 0.2, "unit": "A"}
